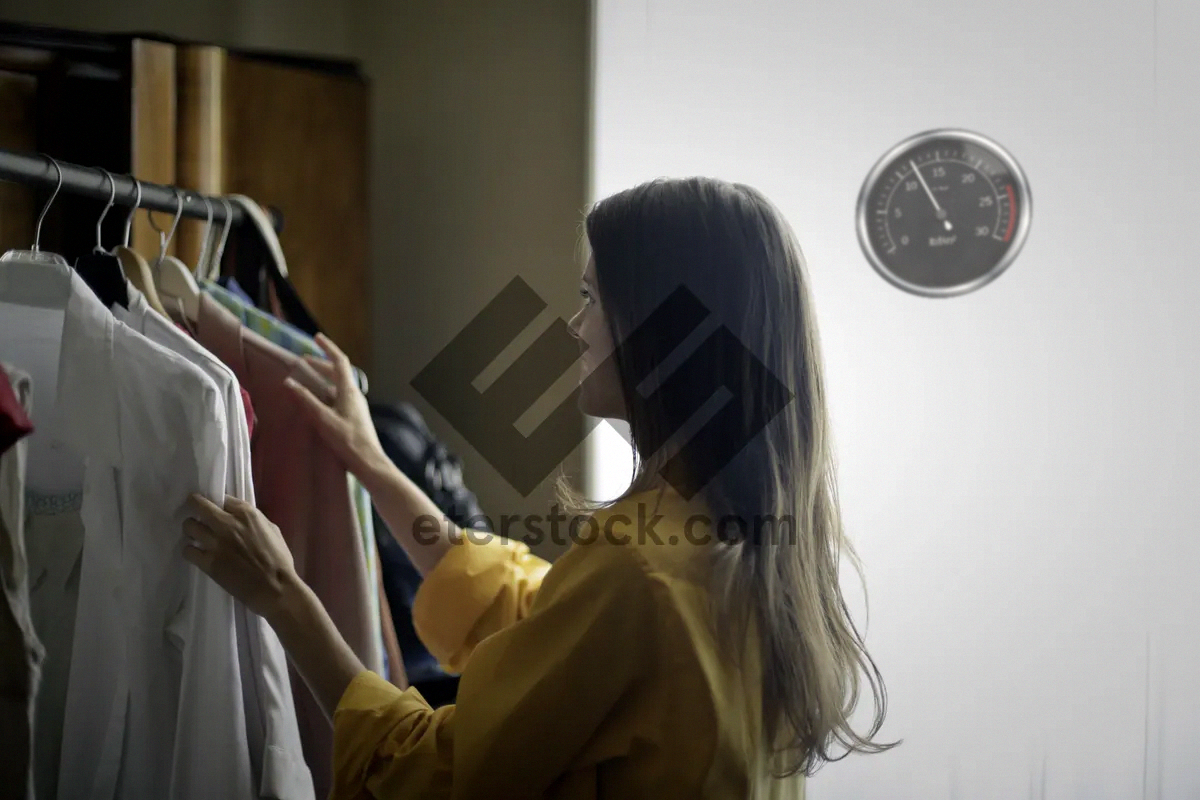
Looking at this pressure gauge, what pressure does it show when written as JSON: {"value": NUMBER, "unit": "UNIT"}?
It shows {"value": 12, "unit": "psi"}
